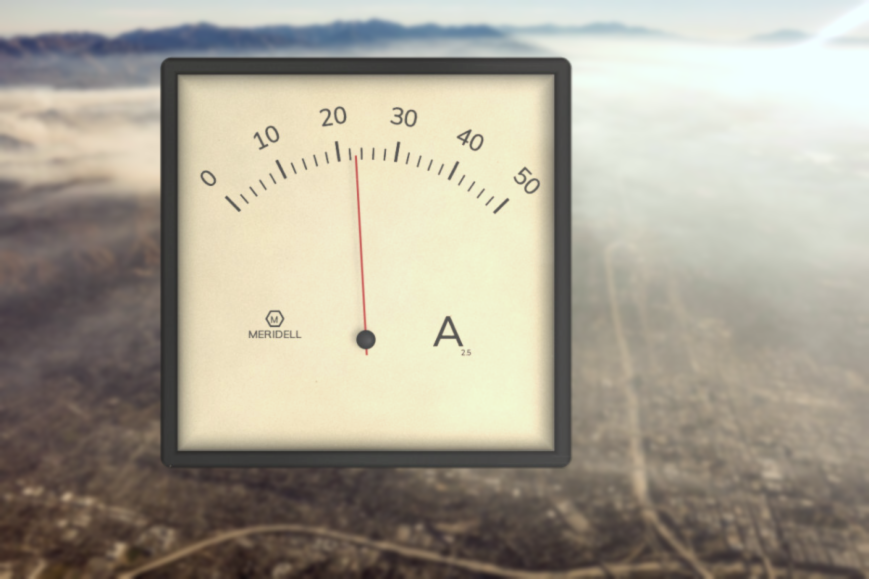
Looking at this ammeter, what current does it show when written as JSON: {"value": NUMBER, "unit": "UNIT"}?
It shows {"value": 23, "unit": "A"}
